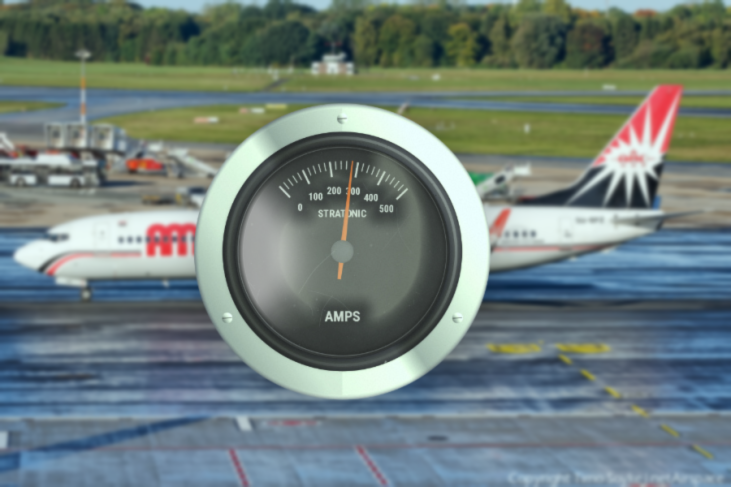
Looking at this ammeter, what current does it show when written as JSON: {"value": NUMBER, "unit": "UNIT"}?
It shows {"value": 280, "unit": "A"}
